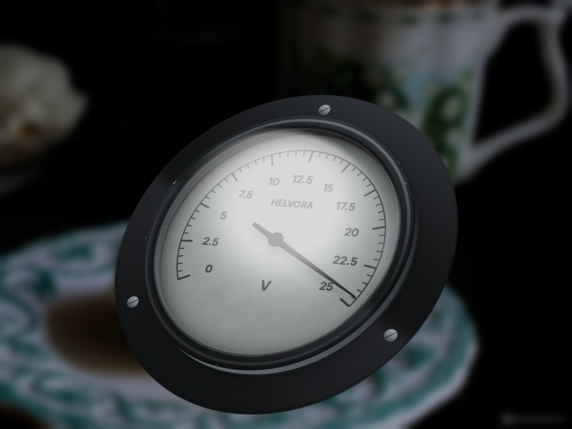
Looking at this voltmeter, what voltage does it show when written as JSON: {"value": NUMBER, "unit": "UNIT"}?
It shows {"value": 24.5, "unit": "V"}
